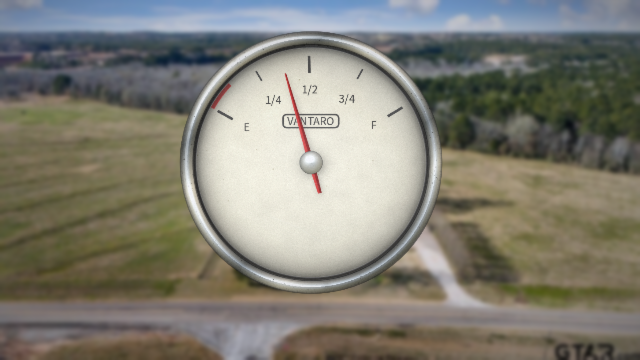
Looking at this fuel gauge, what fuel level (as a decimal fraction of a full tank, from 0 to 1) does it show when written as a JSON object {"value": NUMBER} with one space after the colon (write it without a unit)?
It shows {"value": 0.375}
